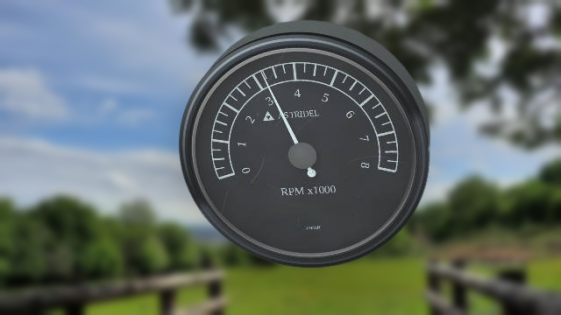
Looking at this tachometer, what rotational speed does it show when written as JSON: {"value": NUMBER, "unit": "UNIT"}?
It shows {"value": 3250, "unit": "rpm"}
